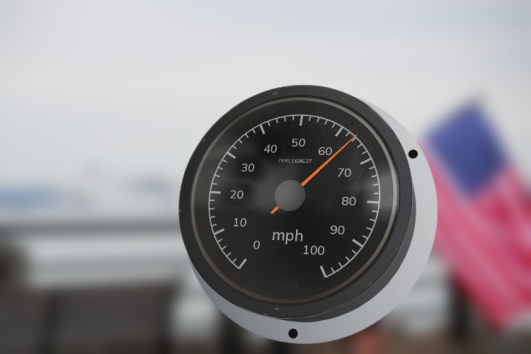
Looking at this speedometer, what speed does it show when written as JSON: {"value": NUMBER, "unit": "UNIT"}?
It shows {"value": 64, "unit": "mph"}
